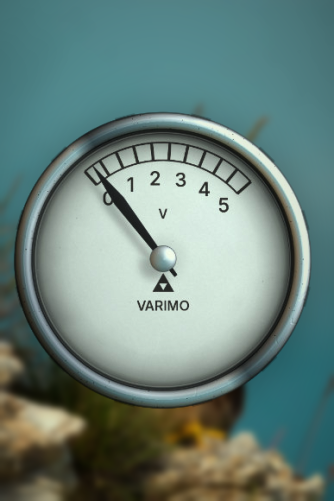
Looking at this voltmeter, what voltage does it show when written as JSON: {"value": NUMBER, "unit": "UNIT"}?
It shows {"value": 0.25, "unit": "V"}
